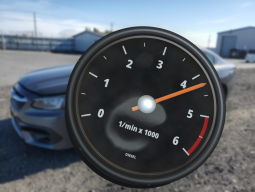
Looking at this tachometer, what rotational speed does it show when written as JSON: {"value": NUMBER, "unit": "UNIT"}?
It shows {"value": 4250, "unit": "rpm"}
